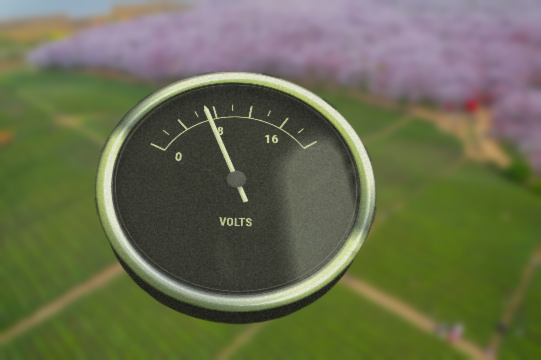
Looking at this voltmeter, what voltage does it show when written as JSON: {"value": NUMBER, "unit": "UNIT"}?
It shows {"value": 7, "unit": "V"}
